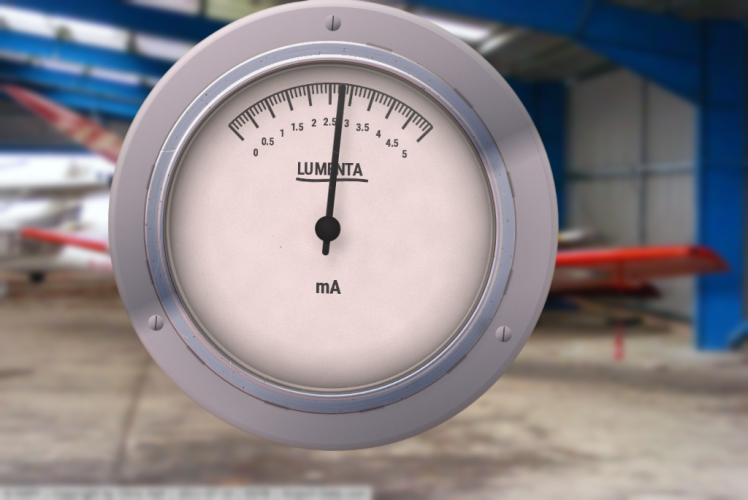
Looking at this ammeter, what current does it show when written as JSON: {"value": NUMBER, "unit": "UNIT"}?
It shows {"value": 2.8, "unit": "mA"}
